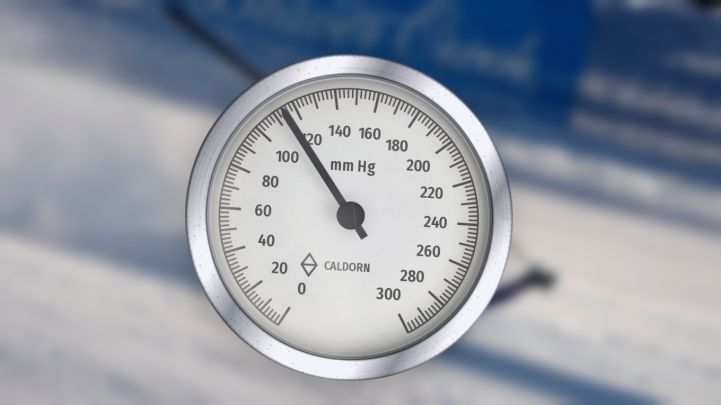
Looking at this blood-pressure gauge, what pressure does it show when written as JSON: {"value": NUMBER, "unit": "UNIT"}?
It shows {"value": 114, "unit": "mmHg"}
